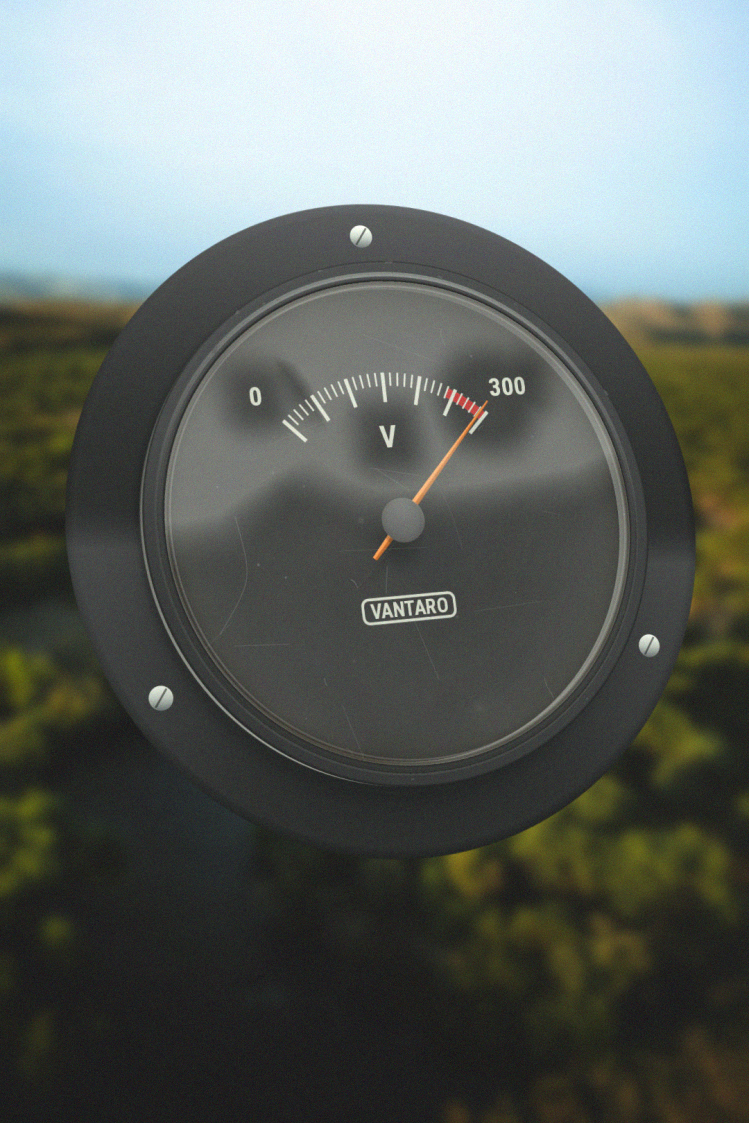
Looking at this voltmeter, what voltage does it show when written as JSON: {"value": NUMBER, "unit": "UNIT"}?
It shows {"value": 290, "unit": "V"}
